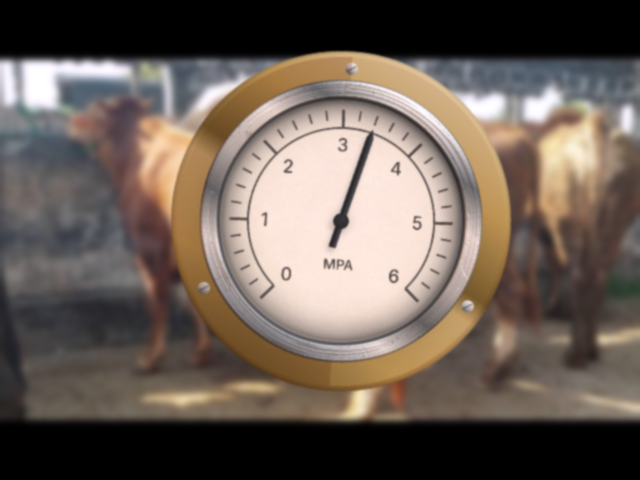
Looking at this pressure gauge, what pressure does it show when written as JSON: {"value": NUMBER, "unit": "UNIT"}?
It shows {"value": 3.4, "unit": "MPa"}
